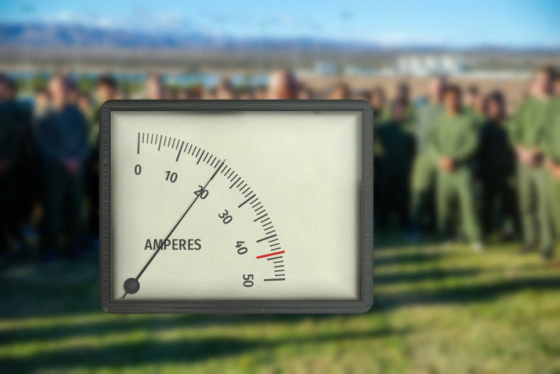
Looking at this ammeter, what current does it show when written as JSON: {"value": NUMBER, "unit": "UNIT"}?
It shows {"value": 20, "unit": "A"}
